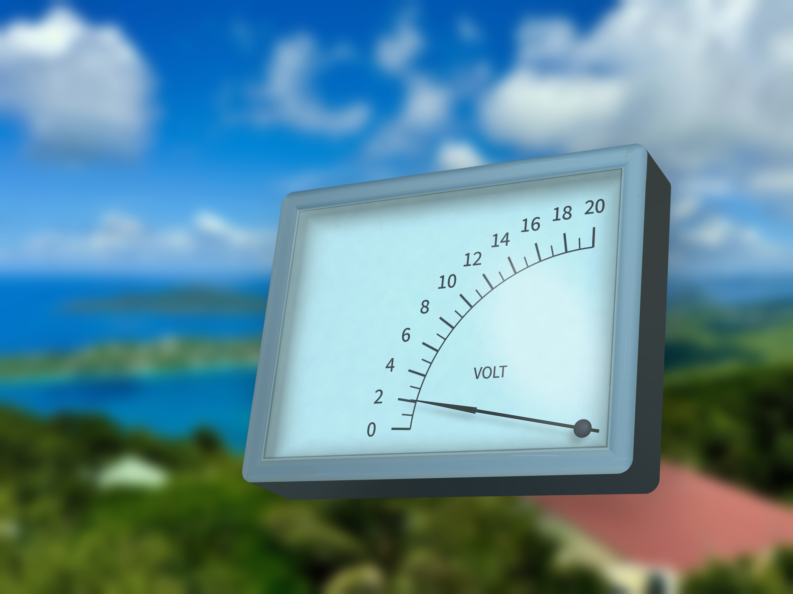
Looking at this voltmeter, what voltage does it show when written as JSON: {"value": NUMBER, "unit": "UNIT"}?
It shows {"value": 2, "unit": "V"}
